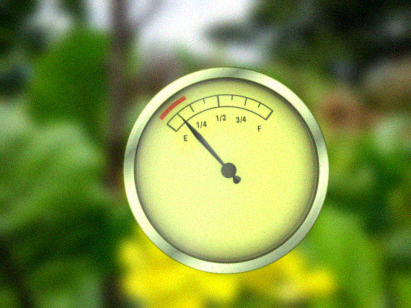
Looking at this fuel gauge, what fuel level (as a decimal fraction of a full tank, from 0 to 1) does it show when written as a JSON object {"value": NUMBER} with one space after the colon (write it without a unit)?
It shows {"value": 0.125}
